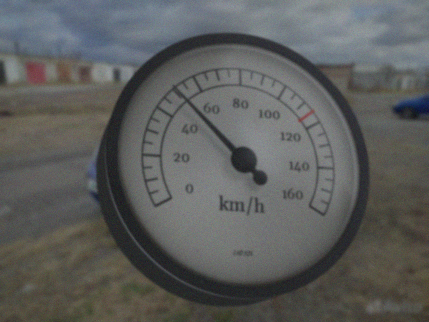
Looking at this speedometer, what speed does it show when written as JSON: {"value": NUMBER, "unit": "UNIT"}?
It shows {"value": 50, "unit": "km/h"}
